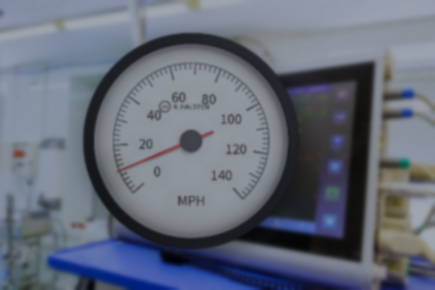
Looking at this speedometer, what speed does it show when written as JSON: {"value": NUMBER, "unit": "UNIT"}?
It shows {"value": 10, "unit": "mph"}
